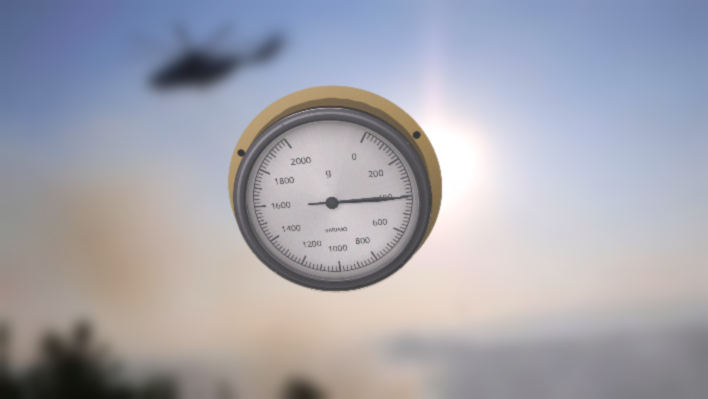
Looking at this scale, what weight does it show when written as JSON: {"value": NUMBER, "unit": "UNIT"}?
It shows {"value": 400, "unit": "g"}
